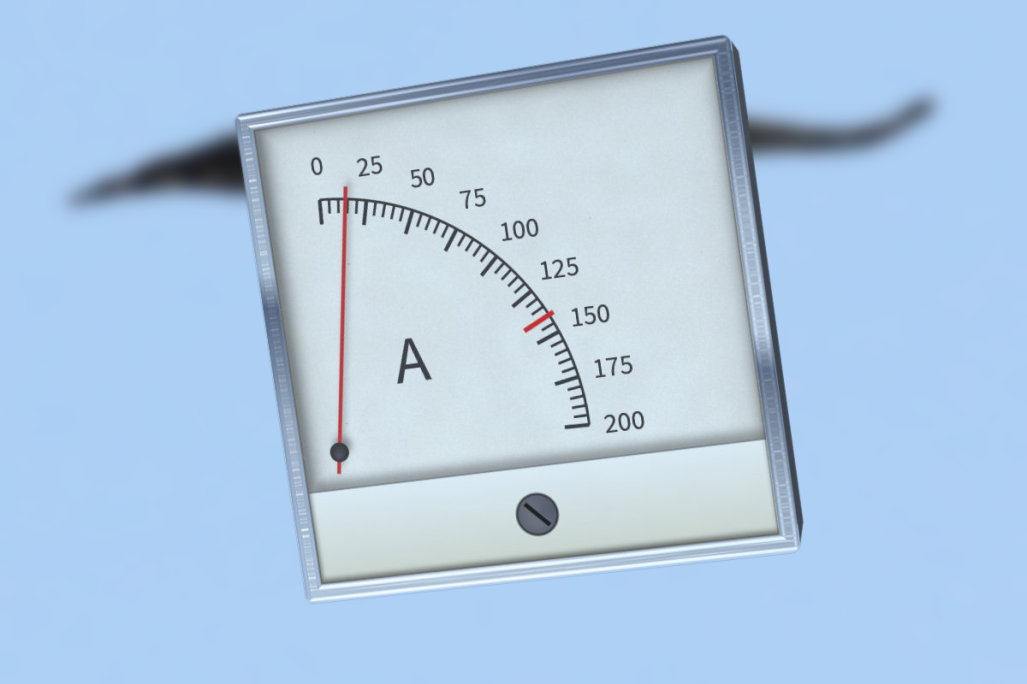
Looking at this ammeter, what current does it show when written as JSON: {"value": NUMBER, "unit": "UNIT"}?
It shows {"value": 15, "unit": "A"}
